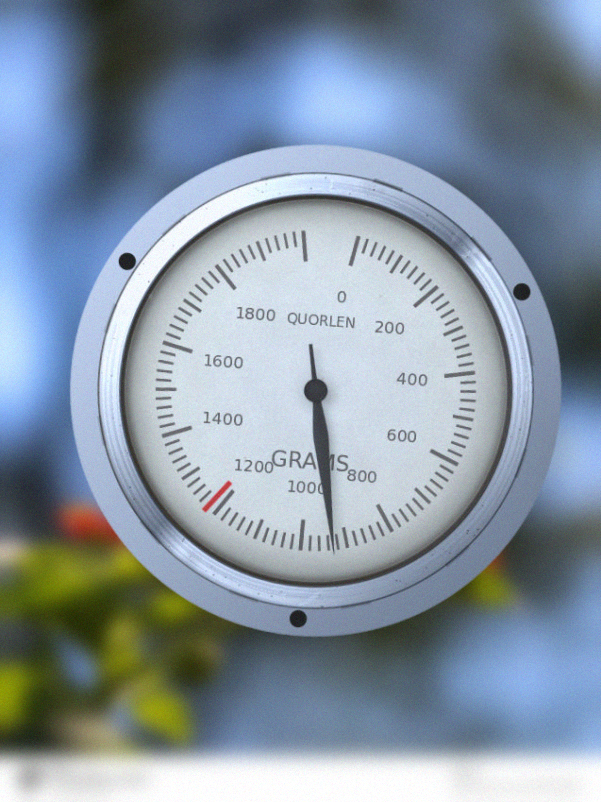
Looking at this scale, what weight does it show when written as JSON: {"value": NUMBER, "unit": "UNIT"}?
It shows {"value": 930, "unit": "g"}
